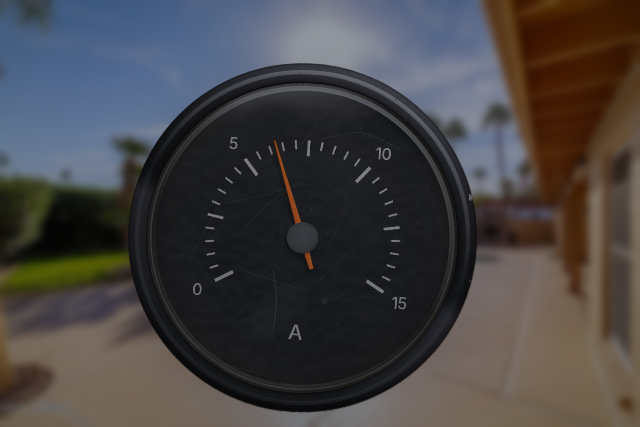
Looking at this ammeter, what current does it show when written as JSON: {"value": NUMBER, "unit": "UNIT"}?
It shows {"value": 6.25, "unit": "A"}
